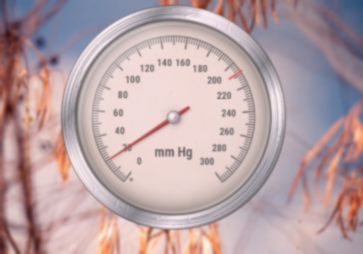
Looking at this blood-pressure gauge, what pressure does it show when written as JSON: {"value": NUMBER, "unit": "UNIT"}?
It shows {"value": 20, "unit": "mmHg"}
